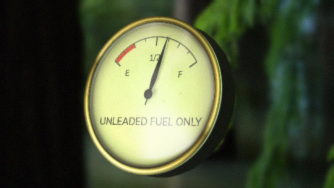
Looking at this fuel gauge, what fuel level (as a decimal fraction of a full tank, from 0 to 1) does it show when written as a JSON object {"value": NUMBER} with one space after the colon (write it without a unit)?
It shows {"value": 0.625}
